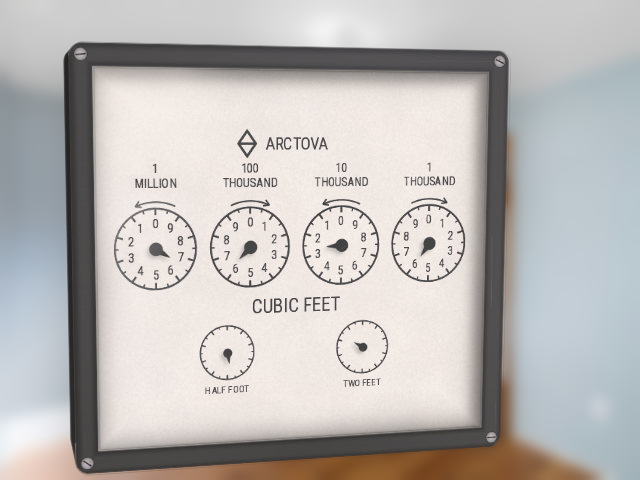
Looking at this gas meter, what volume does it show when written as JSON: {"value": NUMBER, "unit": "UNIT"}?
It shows {"value": 662600, "unit": "ft³"}
